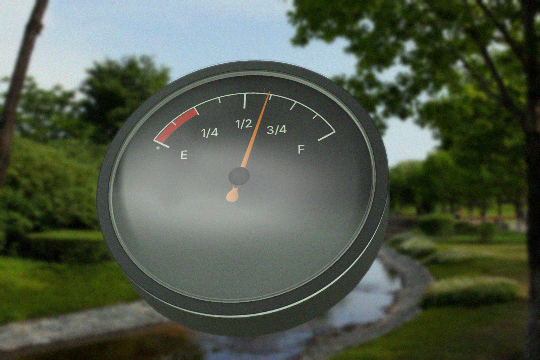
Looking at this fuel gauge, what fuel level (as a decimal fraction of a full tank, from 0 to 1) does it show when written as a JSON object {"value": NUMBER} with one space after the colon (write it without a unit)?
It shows {"value": 0.625}
